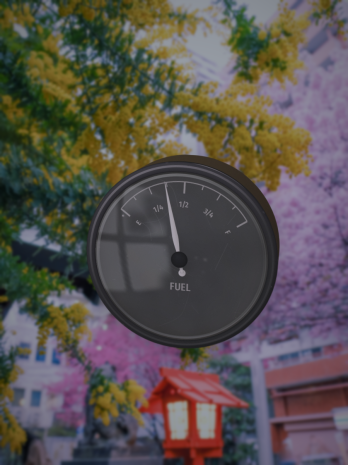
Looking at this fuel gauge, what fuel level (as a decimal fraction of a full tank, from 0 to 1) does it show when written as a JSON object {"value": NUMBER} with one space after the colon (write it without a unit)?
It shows {"value": 0.375}
